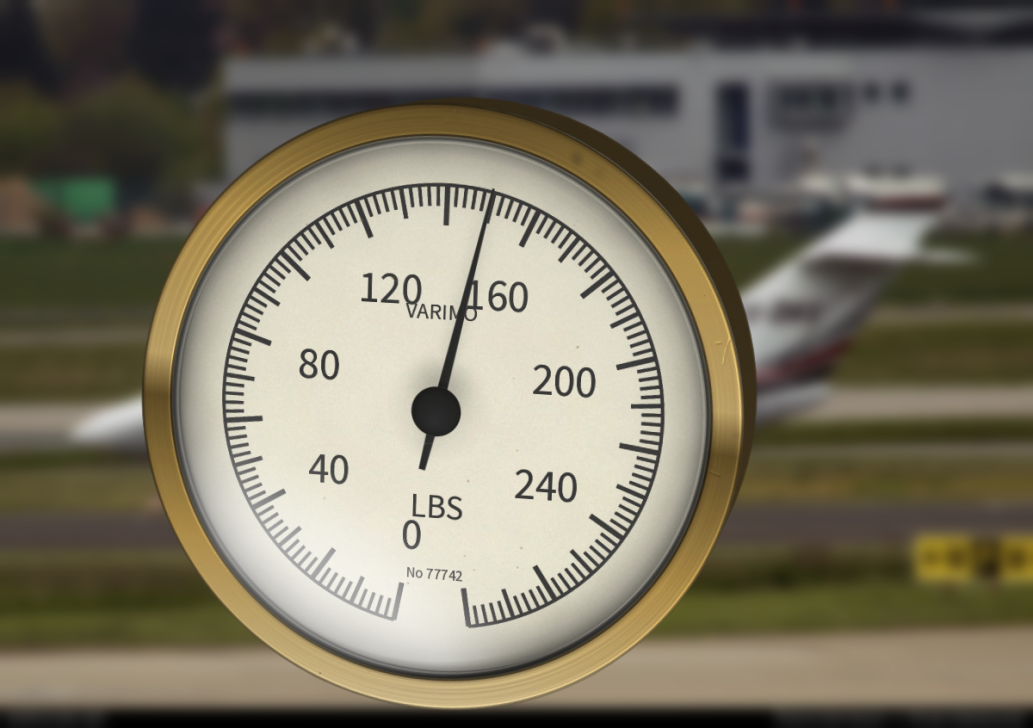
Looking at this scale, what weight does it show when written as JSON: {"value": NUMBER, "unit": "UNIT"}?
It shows {"value": 150, "unit": "lb"}
